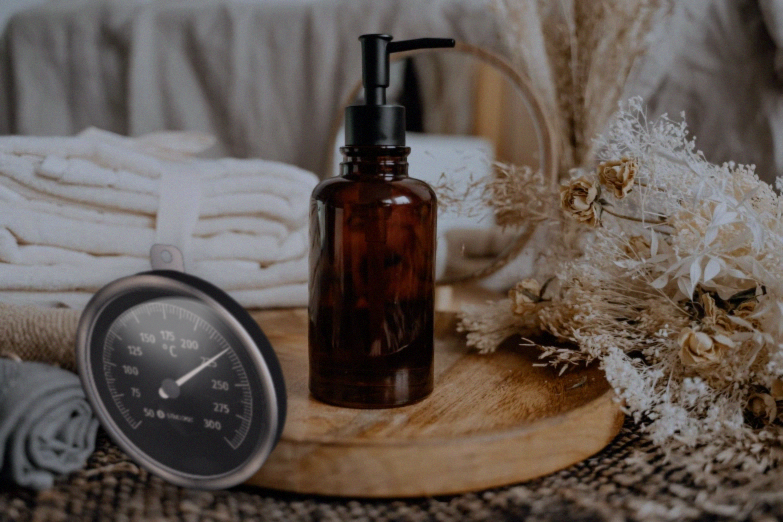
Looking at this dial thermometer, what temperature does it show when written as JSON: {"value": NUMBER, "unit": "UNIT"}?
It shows {"value": 225, "unit": "°C"}
